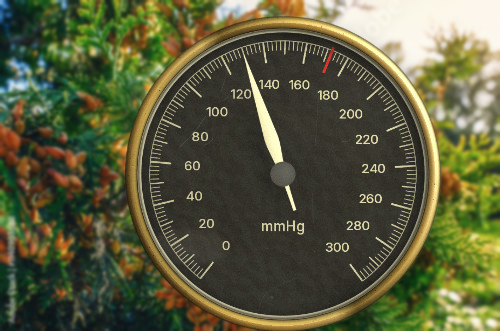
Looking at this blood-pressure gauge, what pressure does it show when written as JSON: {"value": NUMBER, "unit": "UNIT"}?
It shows {"value": 130, "unit": "mmHg"}
